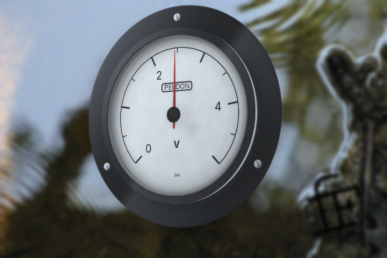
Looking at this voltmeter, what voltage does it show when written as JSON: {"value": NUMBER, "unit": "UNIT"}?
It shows {"value": 2.5, "unit": "V"}
